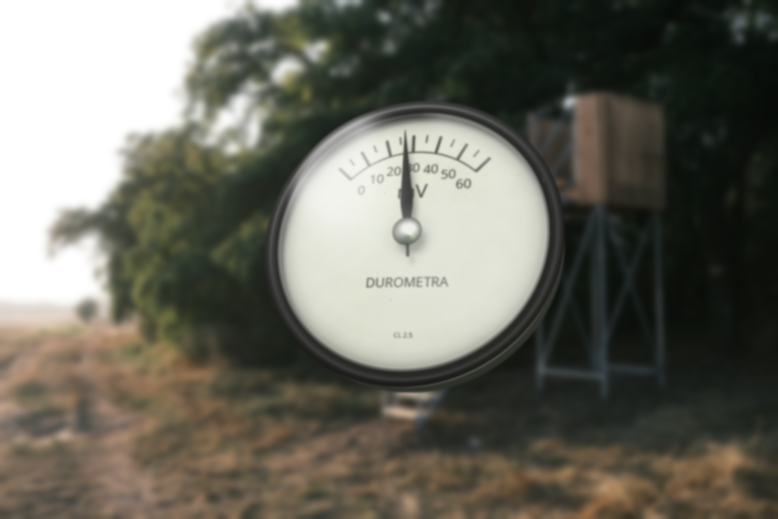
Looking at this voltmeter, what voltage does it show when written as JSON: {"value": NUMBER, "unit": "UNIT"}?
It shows {"value": 27.5, "unit": "mV"}
